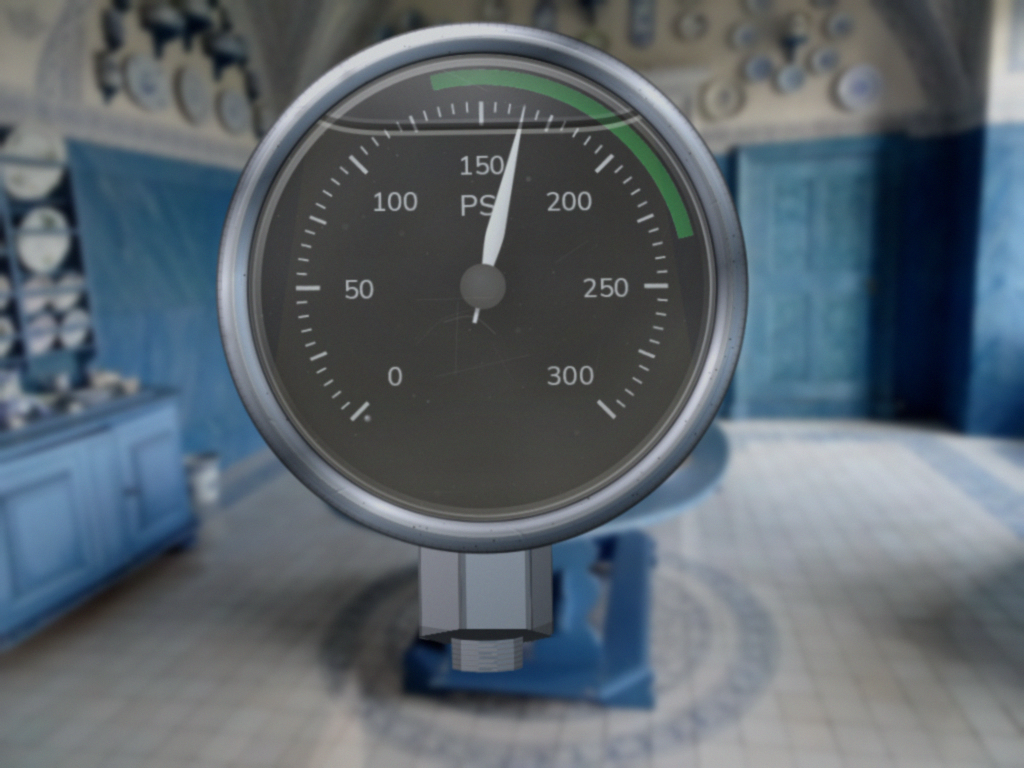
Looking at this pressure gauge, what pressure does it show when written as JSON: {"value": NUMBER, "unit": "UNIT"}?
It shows {"value": 165, "unit": "psi"}
